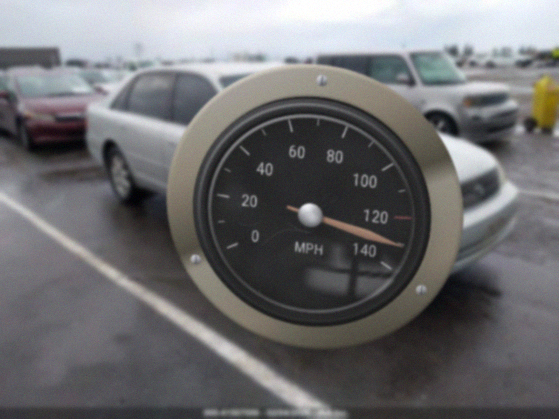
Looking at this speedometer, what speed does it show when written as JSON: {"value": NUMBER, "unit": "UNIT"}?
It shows {"value": 130, "unit": "mph"}
